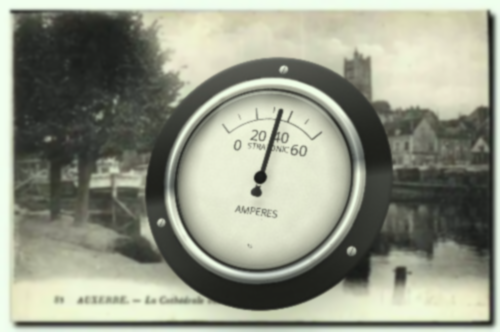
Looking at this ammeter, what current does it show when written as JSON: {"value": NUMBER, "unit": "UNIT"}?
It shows {"value": 35, "unit": "A"}
